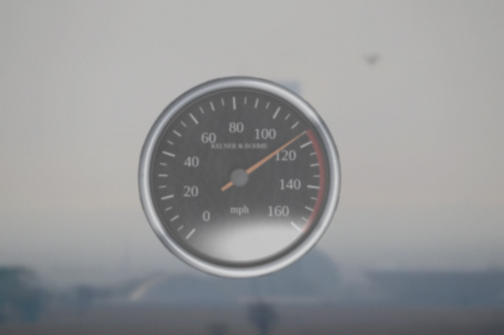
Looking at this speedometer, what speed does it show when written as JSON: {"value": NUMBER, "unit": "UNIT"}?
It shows {"value": 115, "unit": "mph"}
